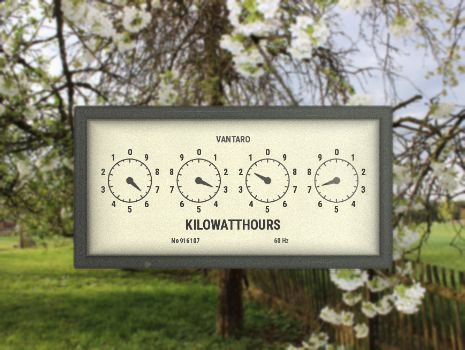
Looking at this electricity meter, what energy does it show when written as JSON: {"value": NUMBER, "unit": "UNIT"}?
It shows {"value": 6317, "unit": "kWh"}
